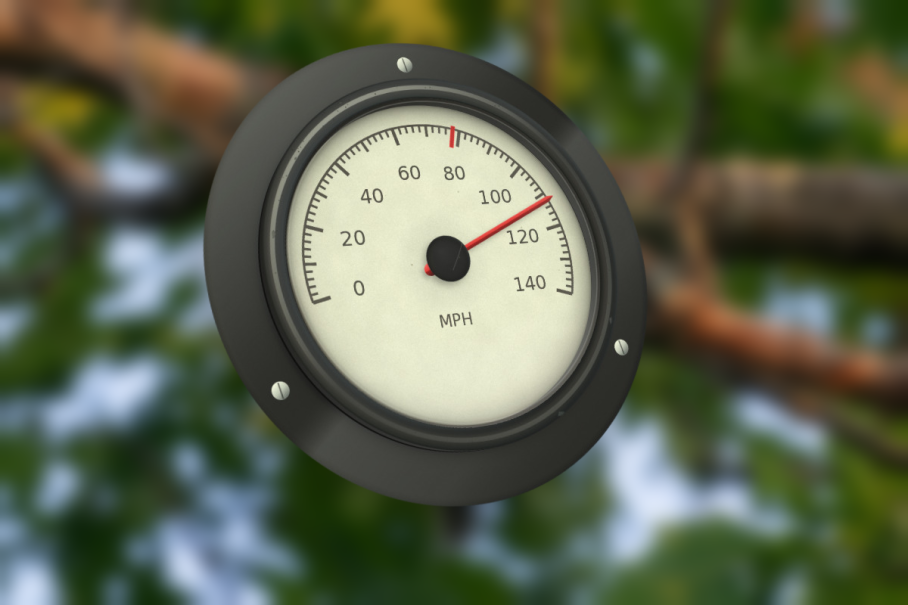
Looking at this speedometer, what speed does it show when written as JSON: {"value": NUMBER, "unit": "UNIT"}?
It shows {"value": 112, "unit": "mph"}
